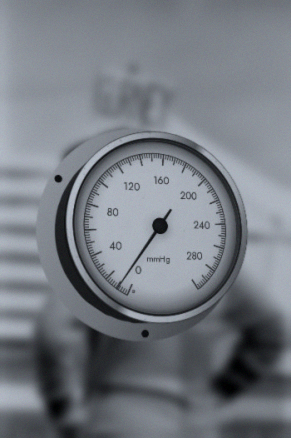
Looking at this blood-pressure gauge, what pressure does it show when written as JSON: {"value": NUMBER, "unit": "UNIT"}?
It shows {"value": 10, "unit": "mmHg"}
